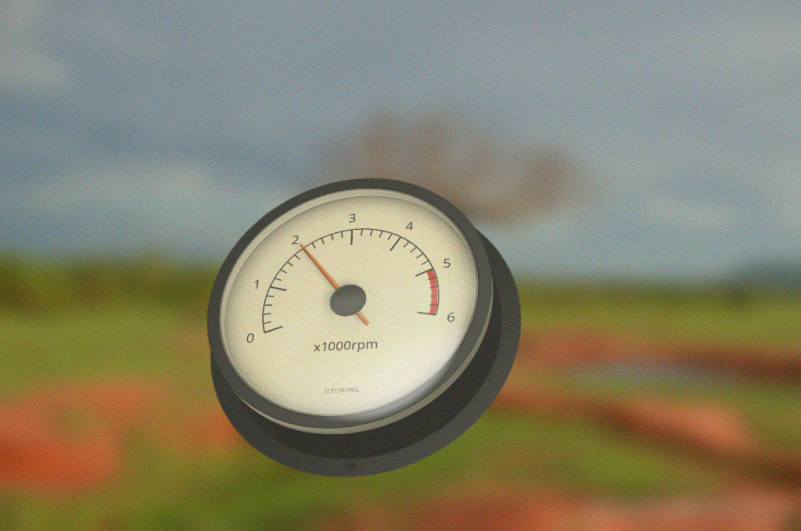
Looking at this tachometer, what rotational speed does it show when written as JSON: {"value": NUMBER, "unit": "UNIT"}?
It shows {"value": 2000, "unit": "rpm"}
